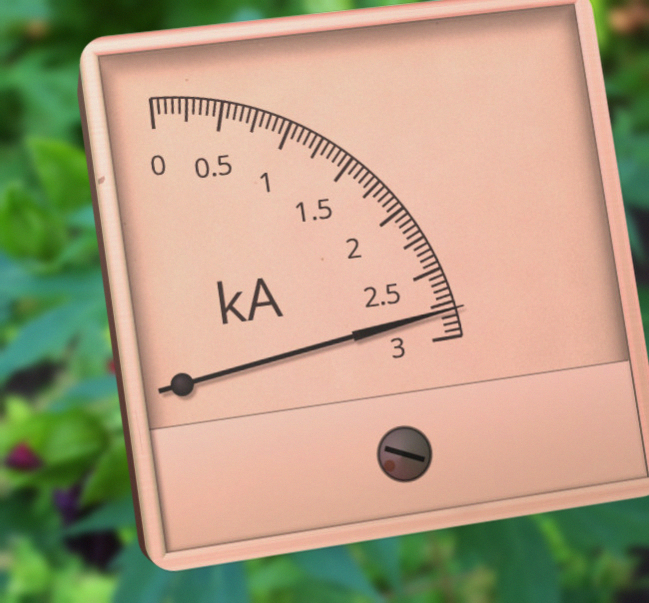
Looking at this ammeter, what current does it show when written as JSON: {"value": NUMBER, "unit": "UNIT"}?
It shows {"value": 2.8, "unit": "kA"}
